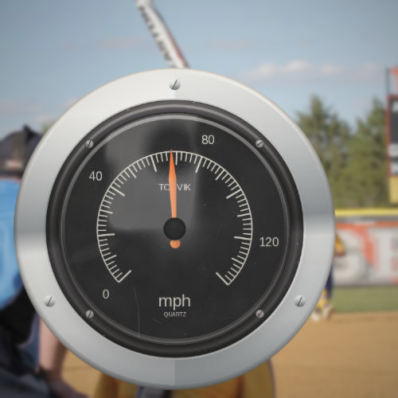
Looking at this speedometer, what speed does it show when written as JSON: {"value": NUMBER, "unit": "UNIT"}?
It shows {"value": 68, "unit": "mph"}
